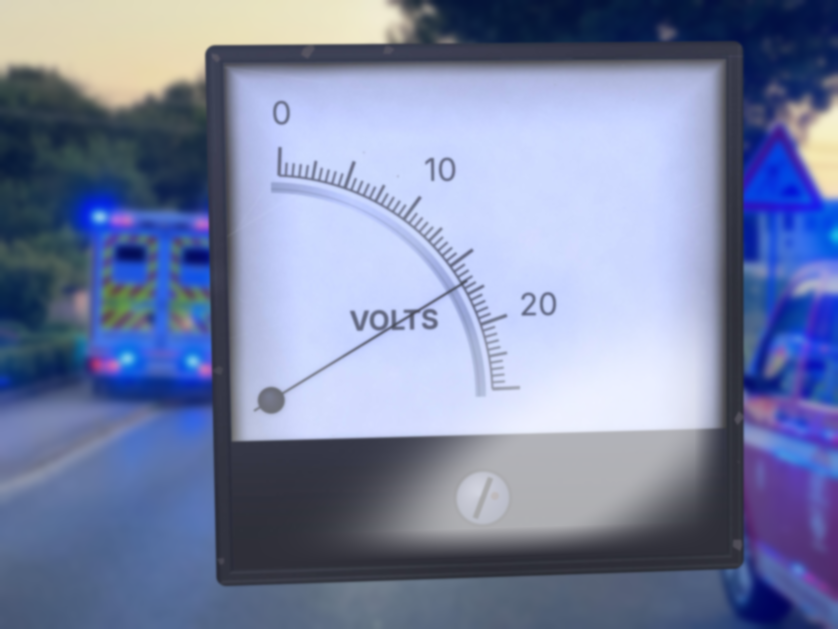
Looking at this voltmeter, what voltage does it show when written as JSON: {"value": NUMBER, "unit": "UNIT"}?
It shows {"value": 16.5, "unit": "V"}
